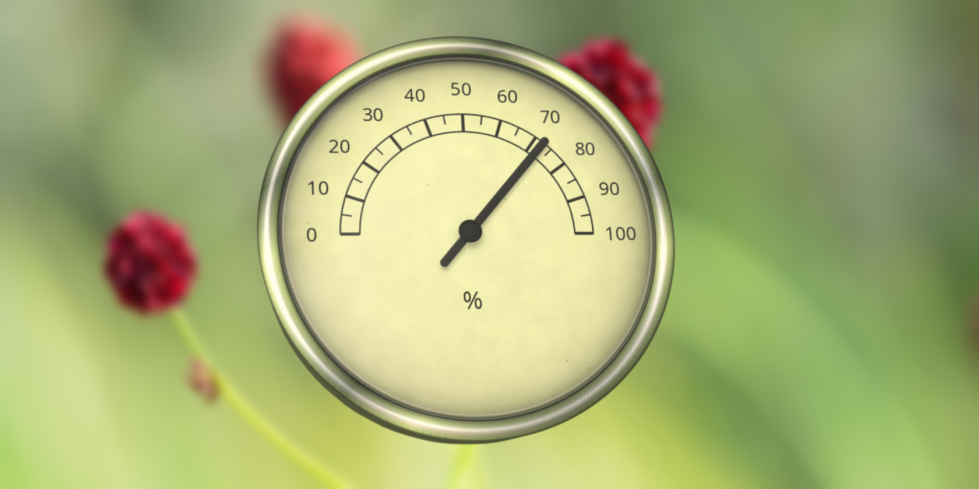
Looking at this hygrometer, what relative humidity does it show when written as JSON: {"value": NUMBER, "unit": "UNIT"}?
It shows {"value": 72.5, "unit": "%"}
